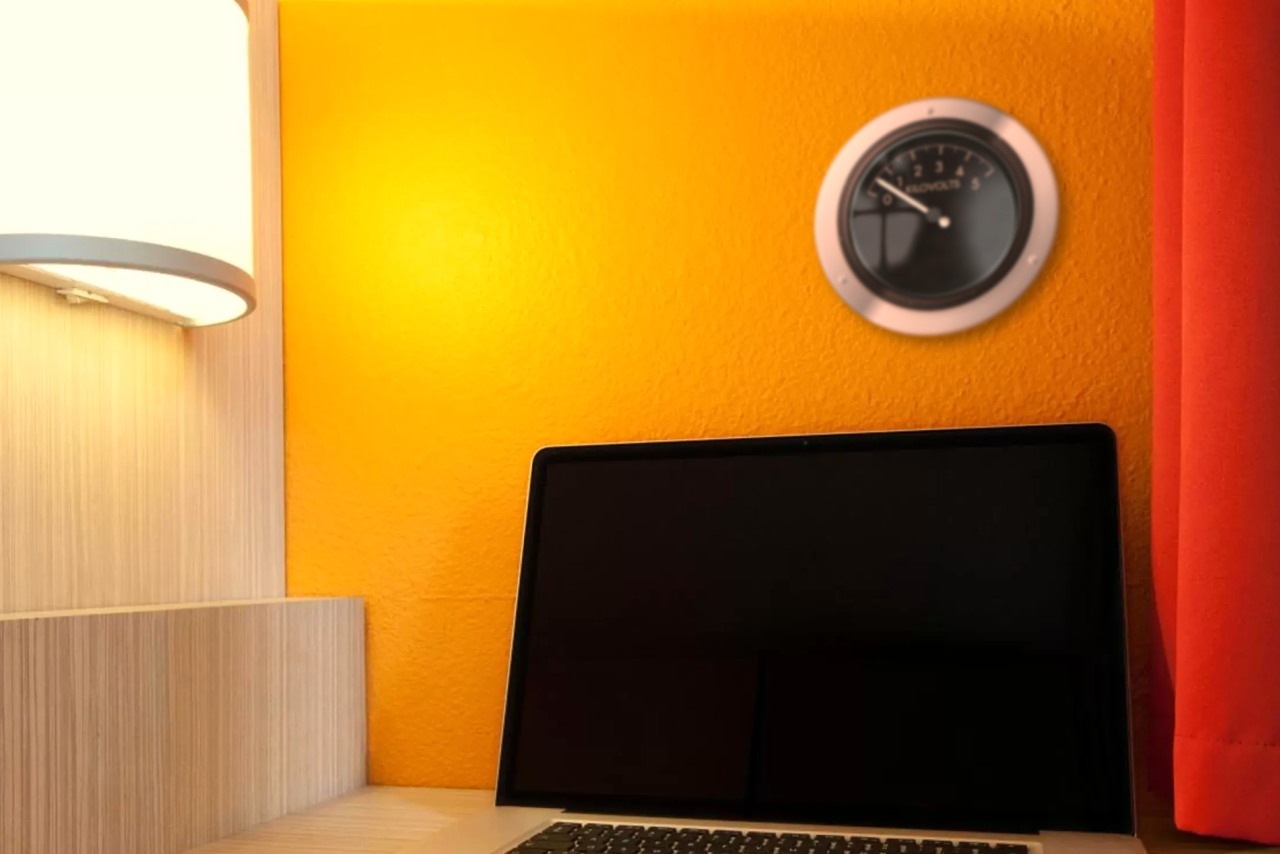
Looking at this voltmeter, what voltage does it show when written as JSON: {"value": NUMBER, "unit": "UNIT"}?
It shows {"value": 0.5, "unit": "kV"}
